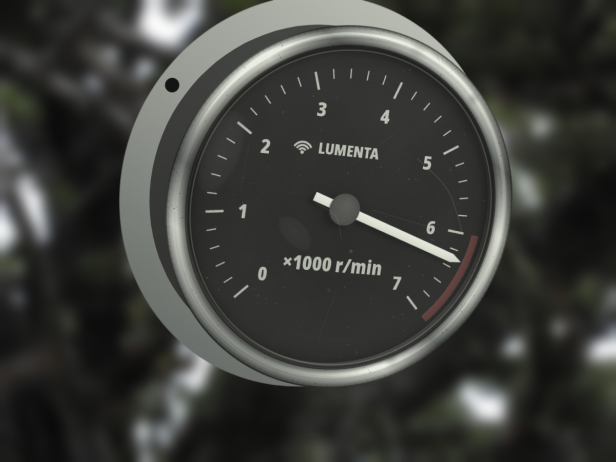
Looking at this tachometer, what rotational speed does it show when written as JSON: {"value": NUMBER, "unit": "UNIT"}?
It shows {"value": 6300, "unit": "rpm"}
